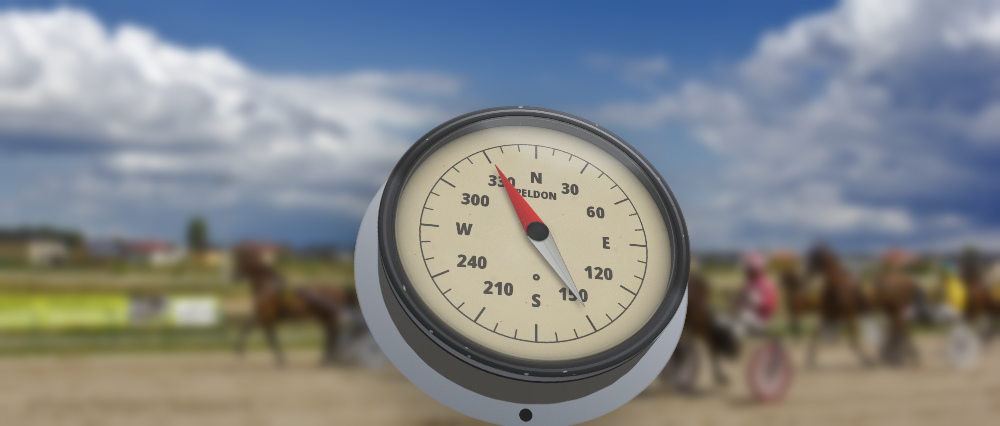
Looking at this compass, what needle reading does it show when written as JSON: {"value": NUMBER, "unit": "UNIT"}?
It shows {"value": 330, "unit": "°"}
